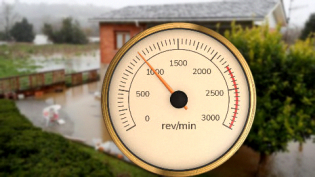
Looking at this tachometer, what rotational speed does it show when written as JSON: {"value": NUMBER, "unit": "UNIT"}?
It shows {"value": 1000, "unit": "rpm"}
